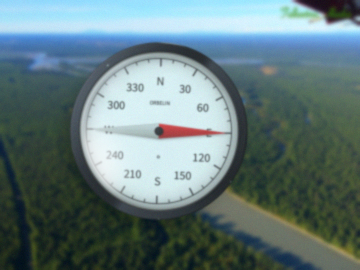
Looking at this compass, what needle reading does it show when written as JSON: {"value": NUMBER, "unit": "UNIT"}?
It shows {"value": 90, "unit": "°"}
